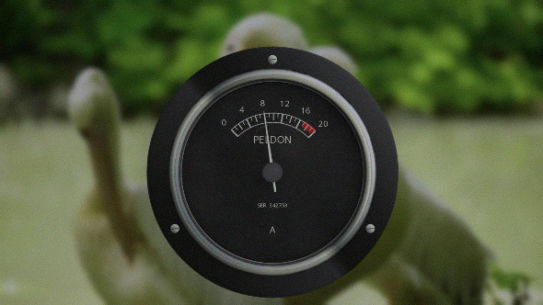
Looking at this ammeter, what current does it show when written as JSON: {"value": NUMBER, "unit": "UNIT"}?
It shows {"value": 8, "unit": "A"}
